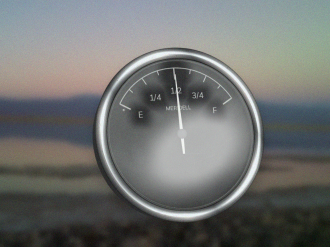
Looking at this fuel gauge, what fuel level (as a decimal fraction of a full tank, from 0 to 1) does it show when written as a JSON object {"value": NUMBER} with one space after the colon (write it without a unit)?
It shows {"value": 0.5}
